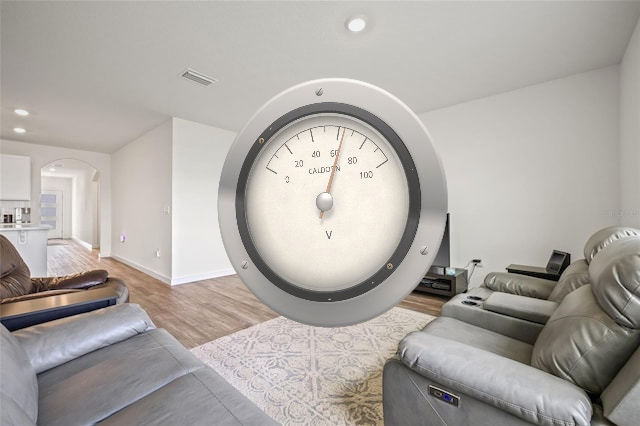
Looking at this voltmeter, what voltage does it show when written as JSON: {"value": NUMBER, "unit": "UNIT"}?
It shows {"value": 65, "unit": "V"}
